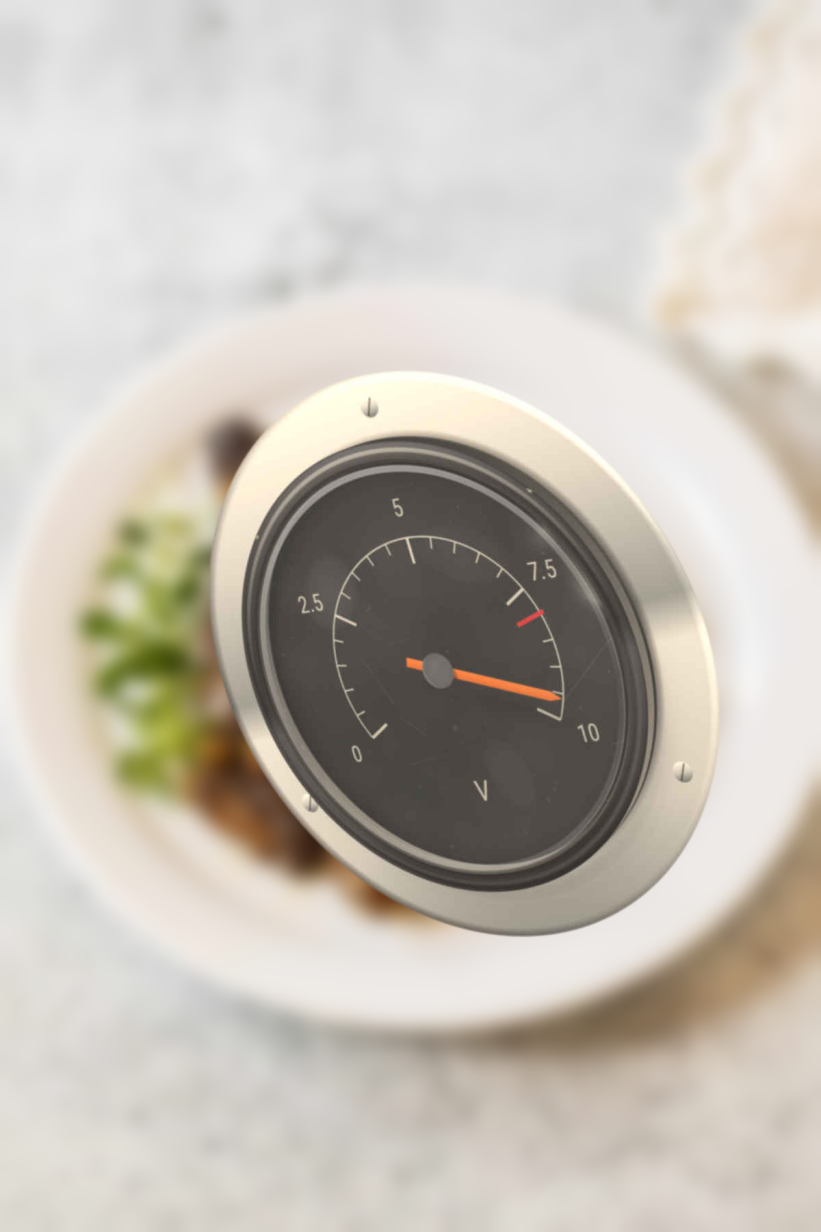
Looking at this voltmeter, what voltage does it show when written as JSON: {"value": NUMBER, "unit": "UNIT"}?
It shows {"value": 9.5, "unit": "V"}
